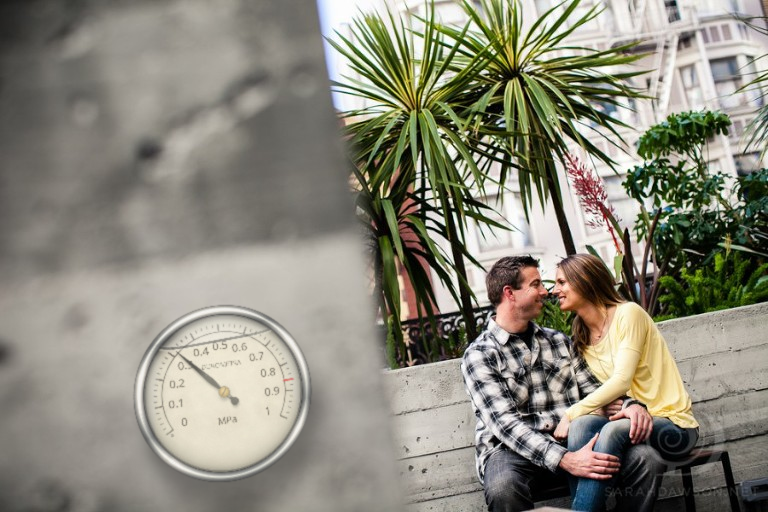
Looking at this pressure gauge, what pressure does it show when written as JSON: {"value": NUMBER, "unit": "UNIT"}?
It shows {"value": 0.32, "unit": "MPa"}
